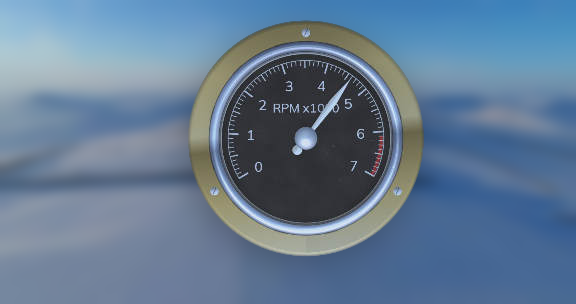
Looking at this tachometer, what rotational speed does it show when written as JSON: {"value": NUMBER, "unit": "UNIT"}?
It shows {"value": 4600, "unit": "rpm"}
